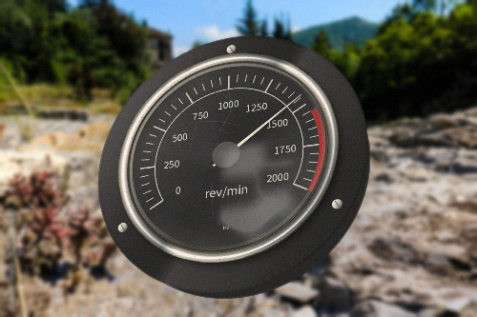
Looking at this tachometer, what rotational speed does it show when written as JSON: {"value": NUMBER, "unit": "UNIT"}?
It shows {"value": 1450, "unit": "rpm"}
